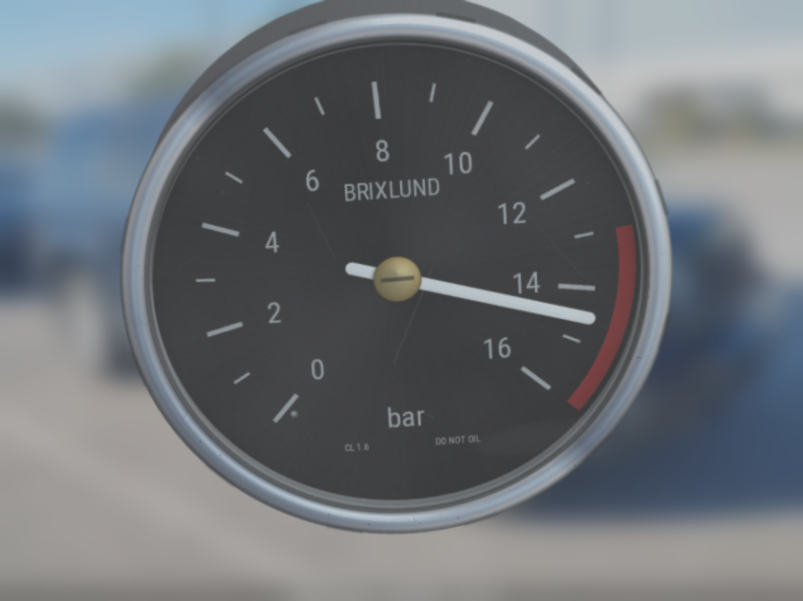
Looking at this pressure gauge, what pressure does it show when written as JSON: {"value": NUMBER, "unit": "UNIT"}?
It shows {"value": 14.5, "unit": "bar"}
